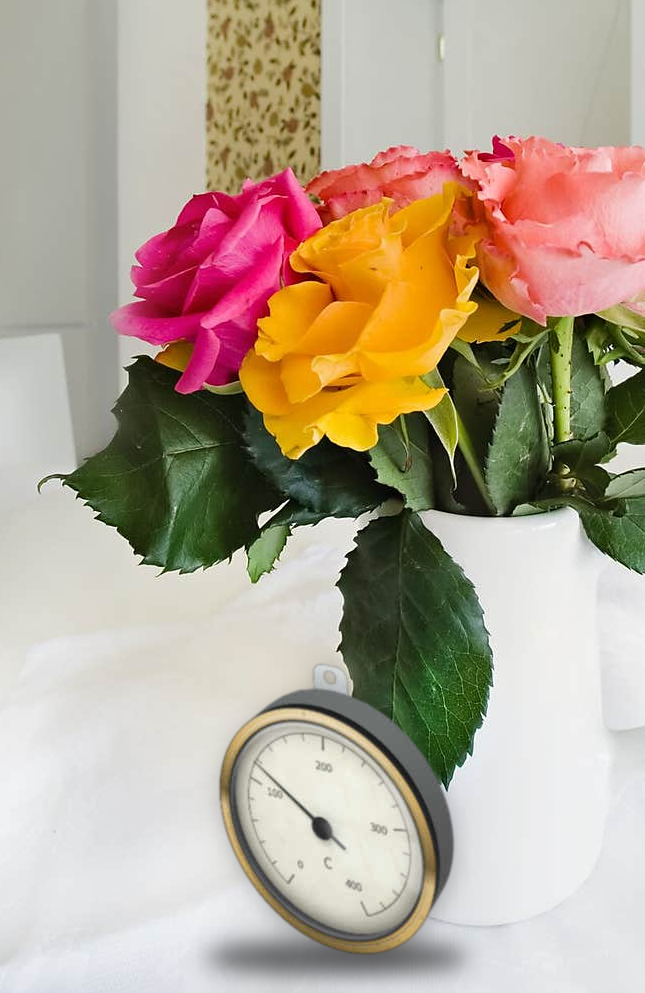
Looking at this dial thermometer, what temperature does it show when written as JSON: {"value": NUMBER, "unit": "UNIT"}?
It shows {"value": 120, "unit": "°C"}
